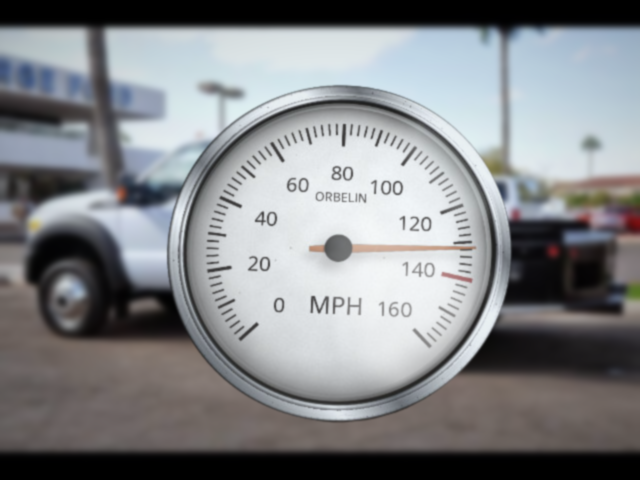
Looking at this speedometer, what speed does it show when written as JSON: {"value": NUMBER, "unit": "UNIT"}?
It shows {"value": 132, "unit": "mph"}
